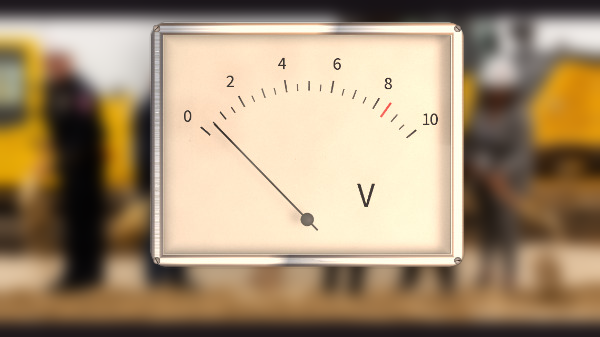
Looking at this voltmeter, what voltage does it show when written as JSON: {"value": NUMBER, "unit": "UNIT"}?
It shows {"value": 0.5, "unit": "V"}
